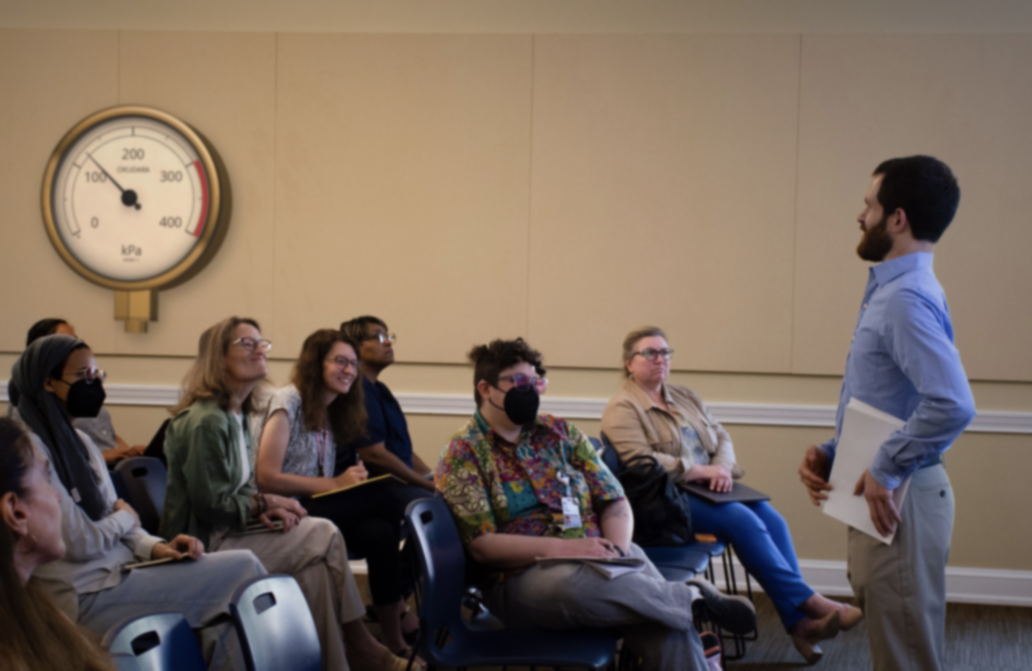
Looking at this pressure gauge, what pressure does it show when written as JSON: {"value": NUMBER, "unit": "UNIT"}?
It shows {"value": 125, "unit": "kPa"}
